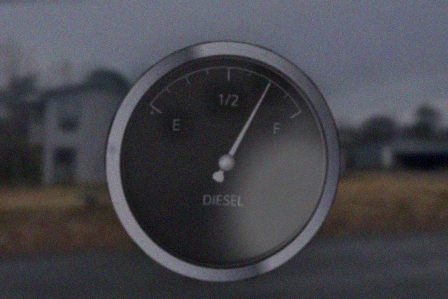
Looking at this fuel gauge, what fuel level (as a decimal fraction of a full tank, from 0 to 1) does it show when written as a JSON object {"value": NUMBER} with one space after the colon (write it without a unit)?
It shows {"value": 0.75}
